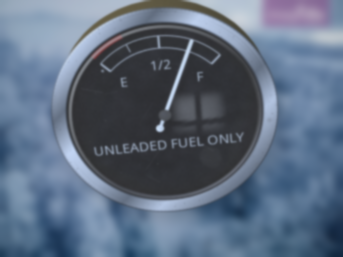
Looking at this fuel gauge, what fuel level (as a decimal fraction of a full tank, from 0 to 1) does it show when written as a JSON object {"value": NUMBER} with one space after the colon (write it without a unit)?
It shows {"value": 0.75}
